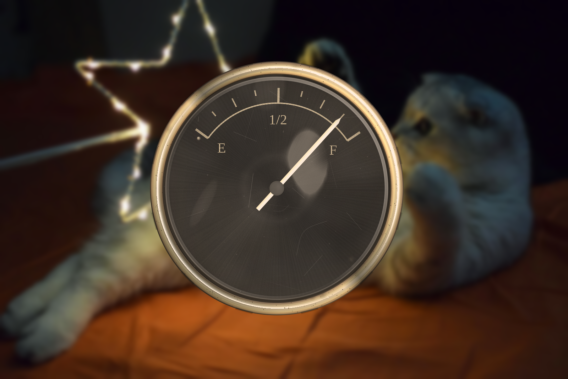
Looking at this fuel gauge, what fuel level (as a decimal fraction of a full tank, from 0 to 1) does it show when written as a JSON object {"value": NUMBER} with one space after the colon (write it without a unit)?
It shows {"value": 0.875}
